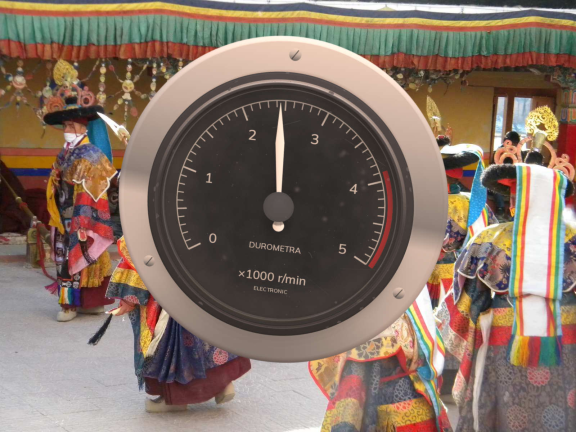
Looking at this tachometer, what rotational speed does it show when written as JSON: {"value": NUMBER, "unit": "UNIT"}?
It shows {"value": 2450, "unit": "rpm"}
